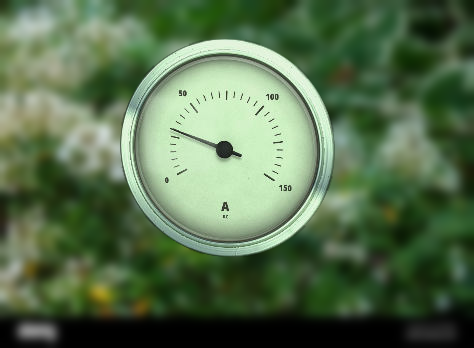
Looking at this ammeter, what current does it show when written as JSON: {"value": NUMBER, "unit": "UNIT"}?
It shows {"value": 30, "unit": "A"}
